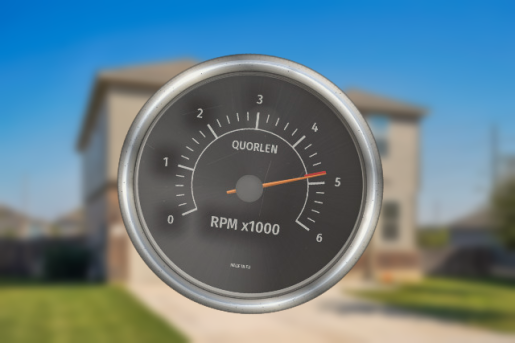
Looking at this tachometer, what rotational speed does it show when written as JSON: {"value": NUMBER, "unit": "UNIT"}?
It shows {"value": 4800, "unit": "rpm"}
